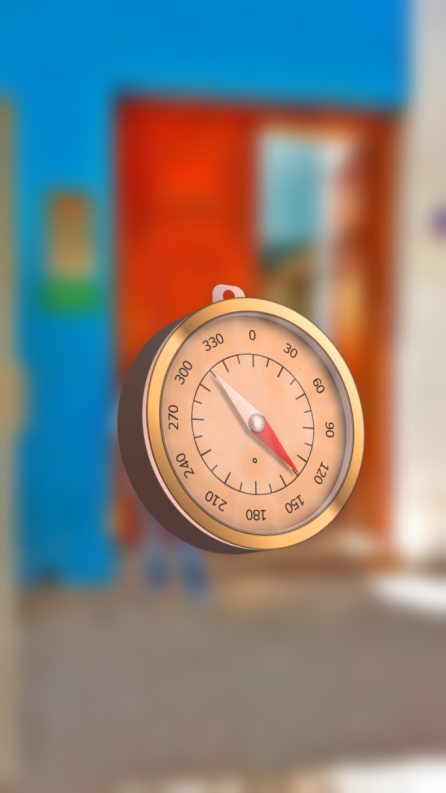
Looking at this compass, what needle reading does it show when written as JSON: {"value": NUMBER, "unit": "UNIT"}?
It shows {"value": 135, "unit": "°"}
